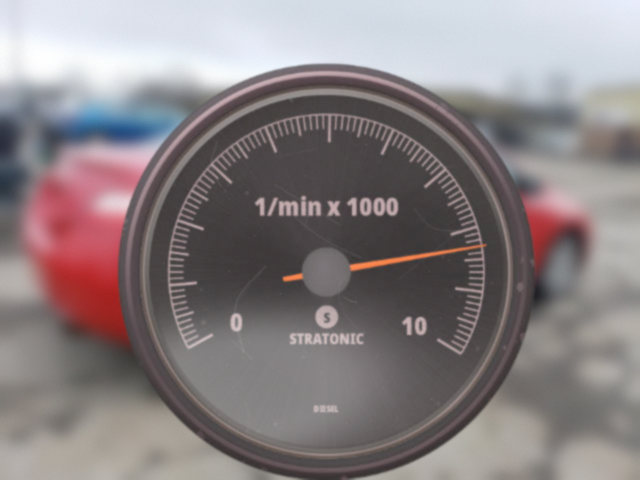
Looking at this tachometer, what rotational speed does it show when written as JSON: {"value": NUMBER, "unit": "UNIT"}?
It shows {"value": 8300, "unit": "rpm"}
